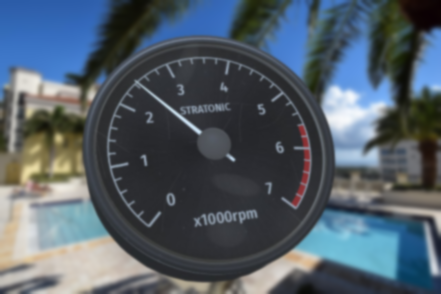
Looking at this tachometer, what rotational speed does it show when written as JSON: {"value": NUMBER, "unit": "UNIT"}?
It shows {"value": 2400, "unit": "rpm"}
